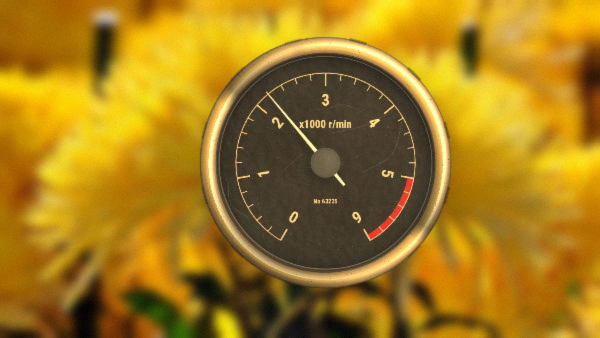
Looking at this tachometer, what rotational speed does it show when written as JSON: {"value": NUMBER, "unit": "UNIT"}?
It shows {"value": 2200, "unit": "rpm"}
